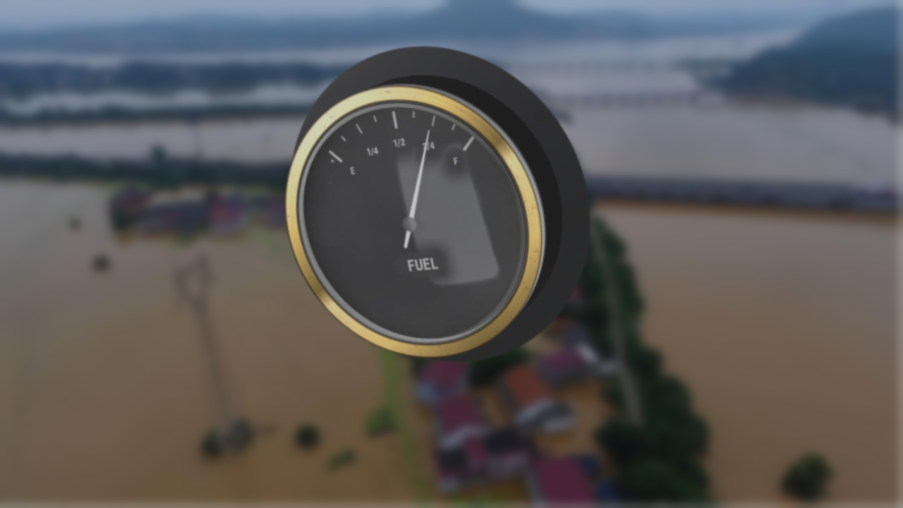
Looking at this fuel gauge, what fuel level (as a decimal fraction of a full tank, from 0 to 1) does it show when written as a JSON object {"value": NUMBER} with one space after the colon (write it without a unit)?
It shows {"value": 0.75}
